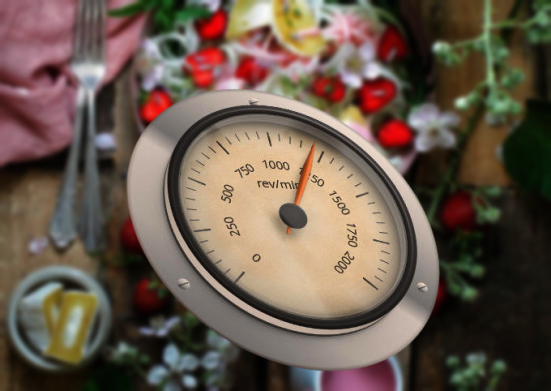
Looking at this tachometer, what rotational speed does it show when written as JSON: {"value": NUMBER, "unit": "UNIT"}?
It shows {"value": 1200, "unit": "rpm"}
